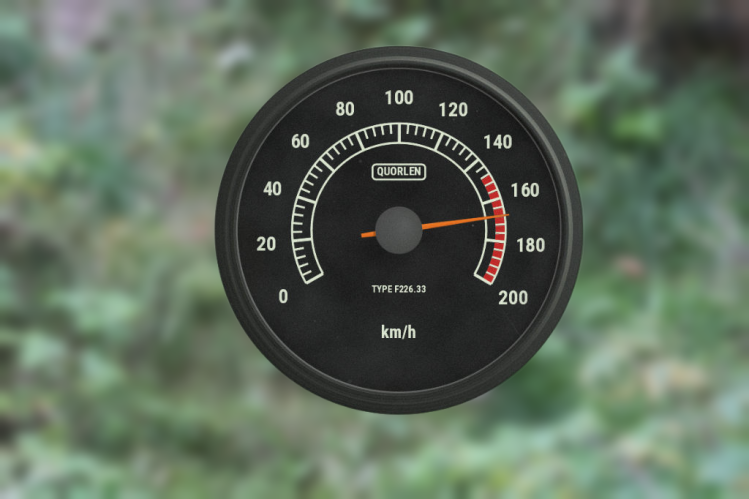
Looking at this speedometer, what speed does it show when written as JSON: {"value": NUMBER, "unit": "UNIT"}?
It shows {"value": 168, "unit": "km/h"}
